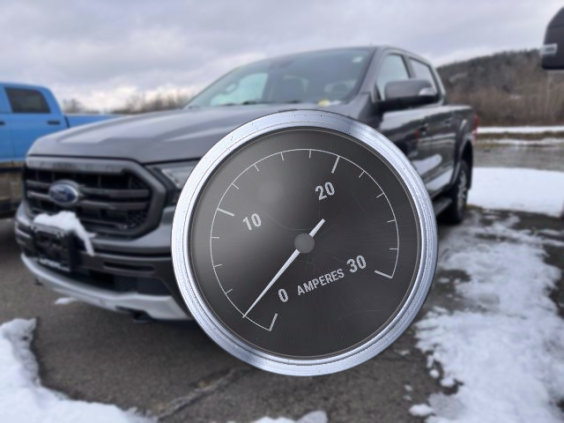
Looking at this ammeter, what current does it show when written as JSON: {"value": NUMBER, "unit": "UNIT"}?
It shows {"value": 2, "unit": "A"}
